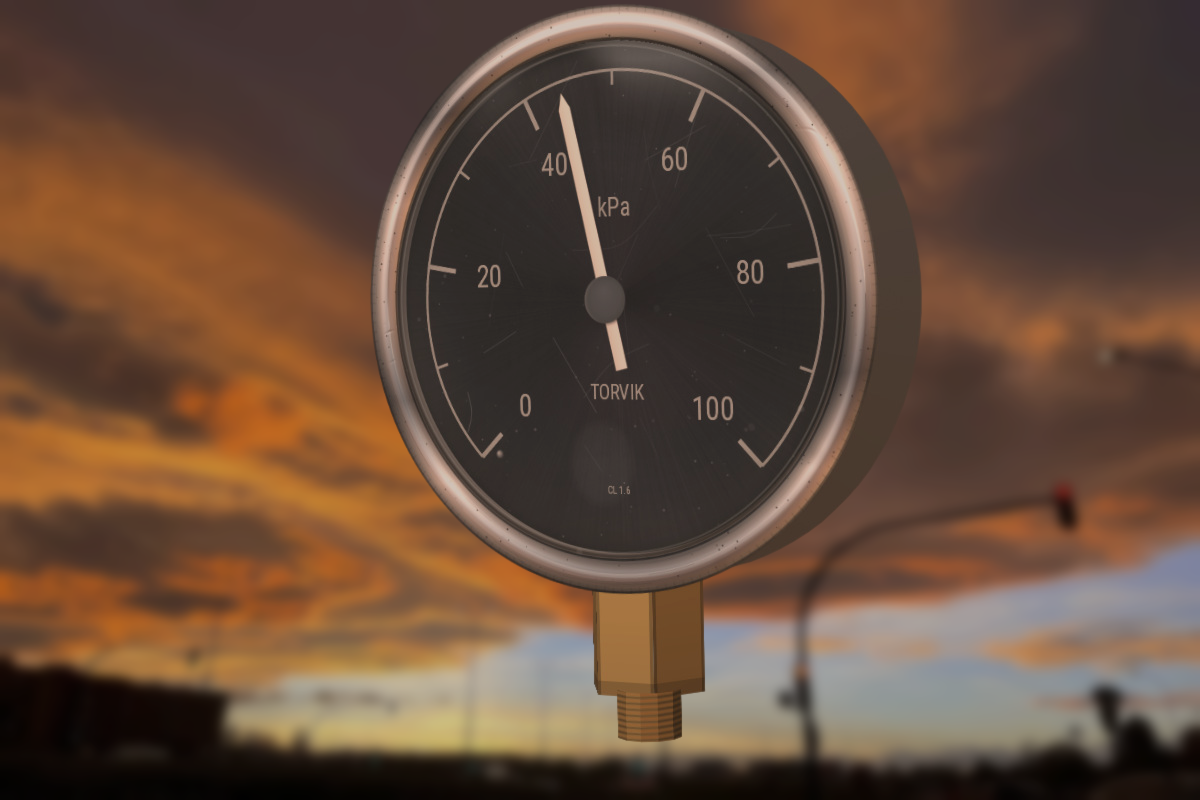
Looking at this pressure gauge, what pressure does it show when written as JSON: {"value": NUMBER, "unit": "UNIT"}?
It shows {"value": 45, "unit": "kPa"}
